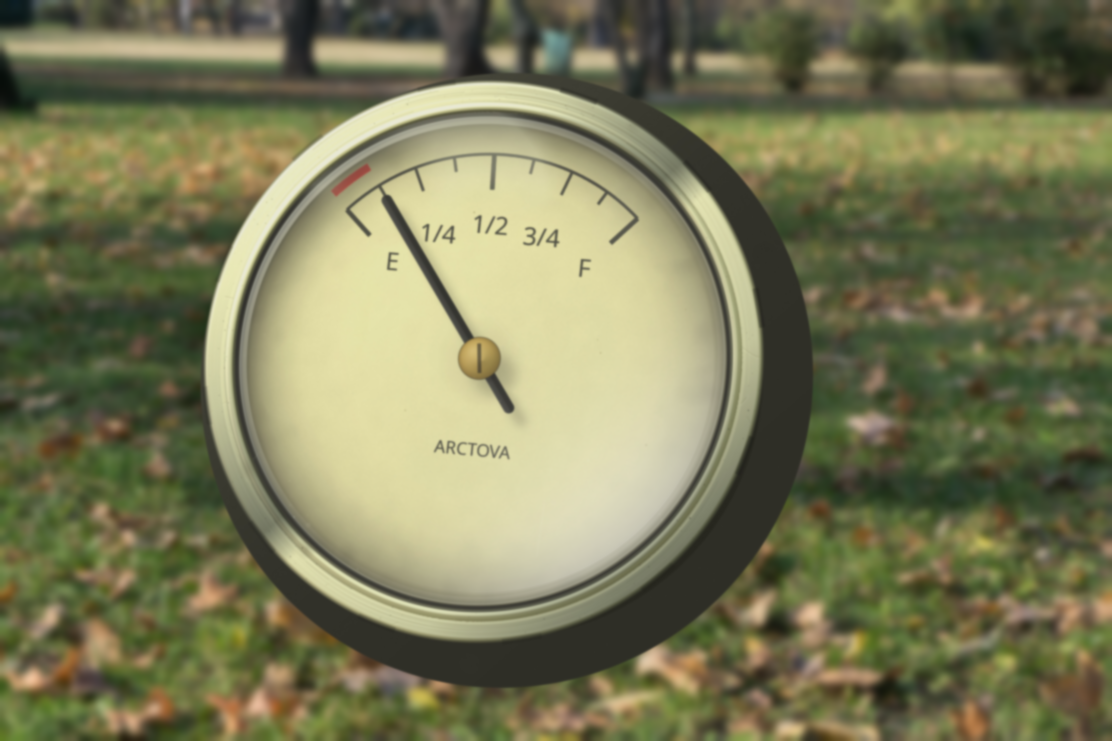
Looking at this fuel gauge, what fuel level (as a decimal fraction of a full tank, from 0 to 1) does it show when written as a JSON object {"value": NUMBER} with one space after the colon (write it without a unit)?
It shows {"value": 0.125}
